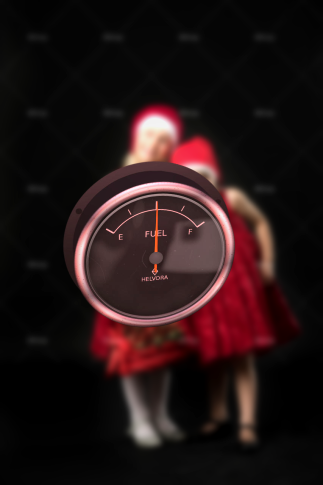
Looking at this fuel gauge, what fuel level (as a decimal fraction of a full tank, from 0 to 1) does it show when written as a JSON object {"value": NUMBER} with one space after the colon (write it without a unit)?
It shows {"value": 0.5}
